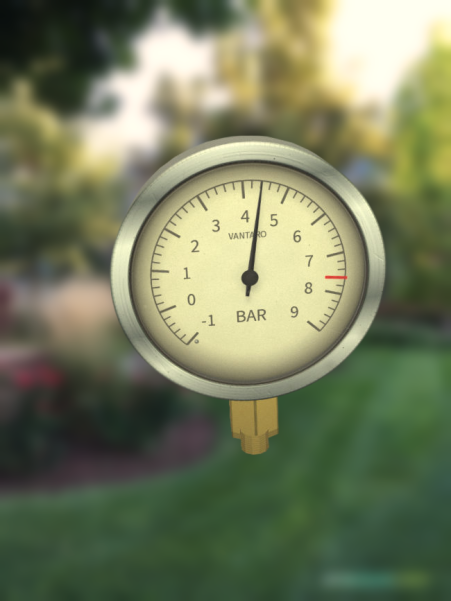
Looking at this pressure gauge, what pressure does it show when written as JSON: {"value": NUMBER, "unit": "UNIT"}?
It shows {"value": 4.4, "unit": "bar"}
